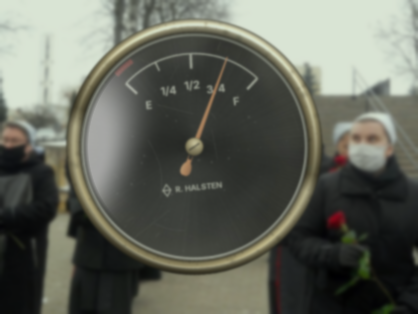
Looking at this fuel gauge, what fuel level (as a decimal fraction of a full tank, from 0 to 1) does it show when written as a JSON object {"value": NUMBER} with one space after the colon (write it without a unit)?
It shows {"value": 0.75}
